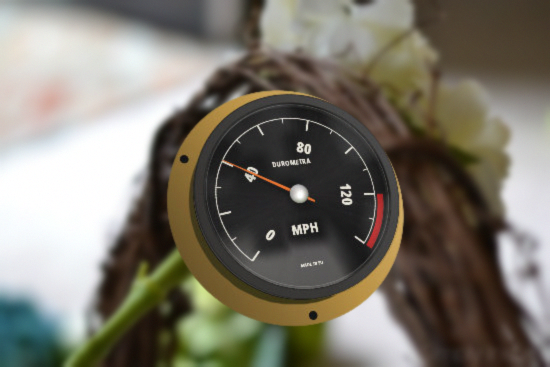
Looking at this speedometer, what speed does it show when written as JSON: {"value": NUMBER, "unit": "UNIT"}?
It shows {"value": 40, "unit": "mph"}
